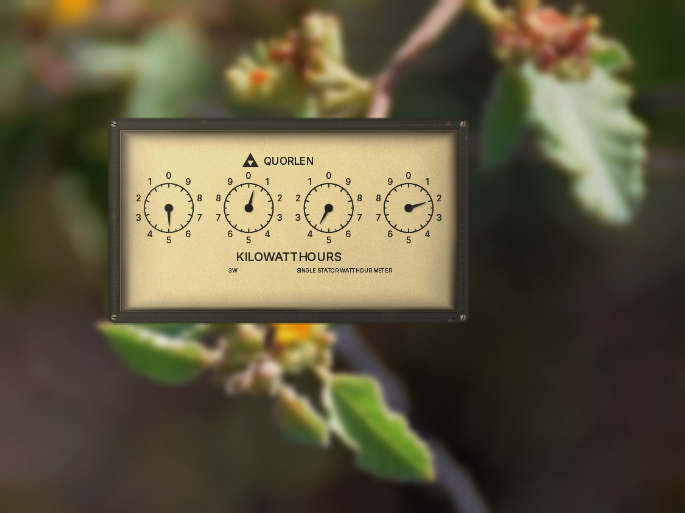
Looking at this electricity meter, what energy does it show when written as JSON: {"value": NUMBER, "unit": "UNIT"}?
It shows {"value": 5042, "unit": "kWh"}
